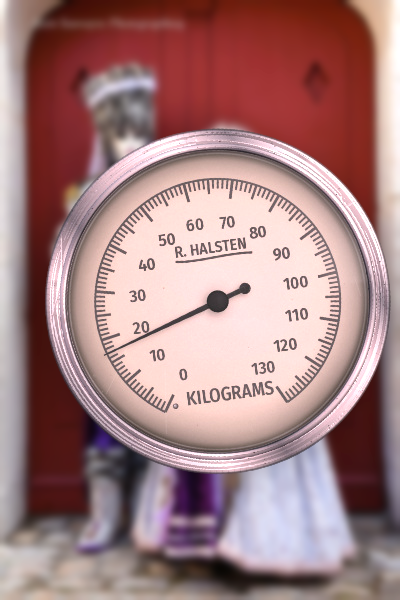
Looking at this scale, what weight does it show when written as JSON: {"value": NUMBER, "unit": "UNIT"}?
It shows {"value": 17, "unit": "kg"}
